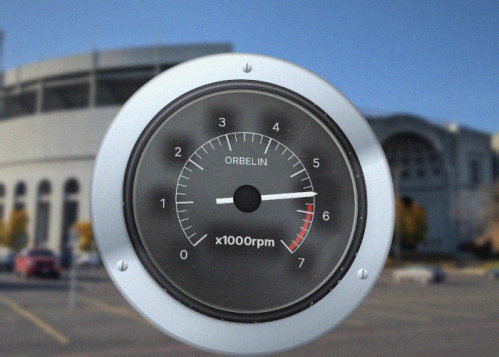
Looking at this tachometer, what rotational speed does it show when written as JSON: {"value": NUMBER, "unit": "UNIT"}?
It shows {"value": 5600, "unit": "rpm"}
